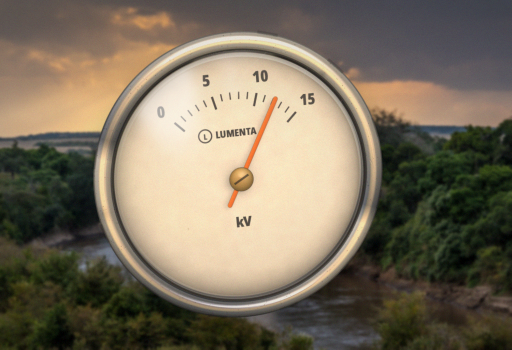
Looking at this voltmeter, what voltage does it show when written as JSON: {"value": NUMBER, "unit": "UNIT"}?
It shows {"value": 12, "unit": "kV"}
